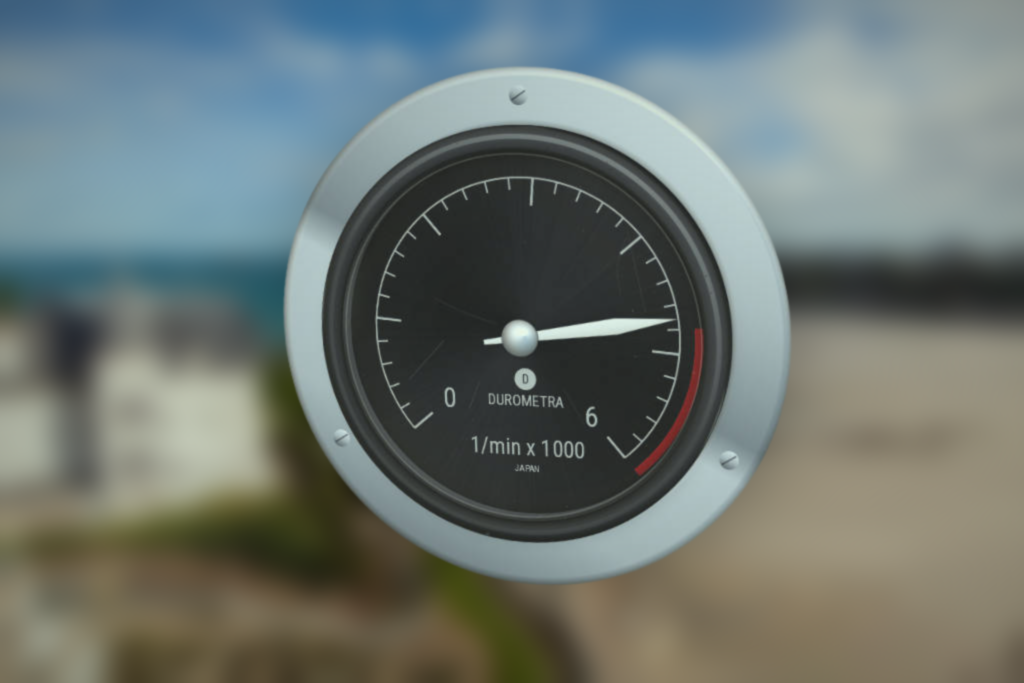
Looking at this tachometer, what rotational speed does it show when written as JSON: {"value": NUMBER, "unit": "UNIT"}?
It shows {"value": 4700, "unit": "rpm"}
